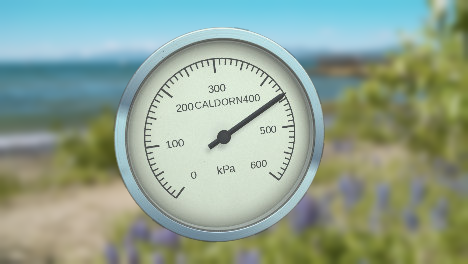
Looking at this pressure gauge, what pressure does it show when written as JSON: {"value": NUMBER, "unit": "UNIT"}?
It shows {"value": 440, "unit": "kPa"}
